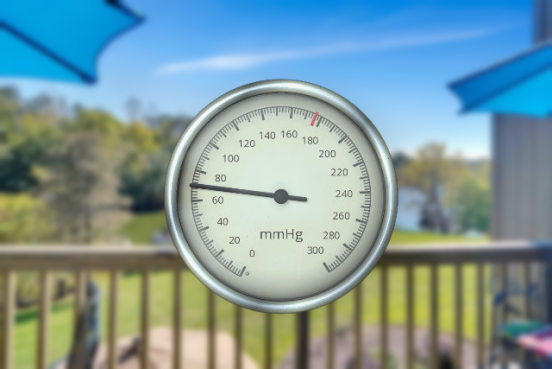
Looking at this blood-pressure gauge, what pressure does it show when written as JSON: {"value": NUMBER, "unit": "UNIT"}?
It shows {"value": 70, "unit": "mmHg"}
